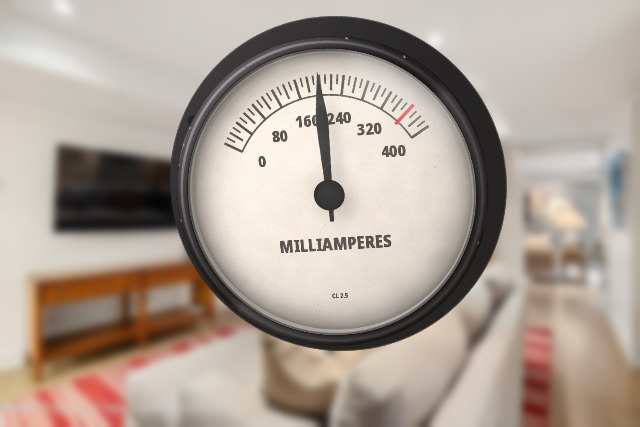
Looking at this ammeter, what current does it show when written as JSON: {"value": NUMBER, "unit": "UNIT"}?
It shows {"value": 200, "unit": "mA"}
